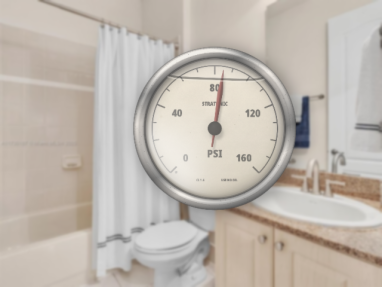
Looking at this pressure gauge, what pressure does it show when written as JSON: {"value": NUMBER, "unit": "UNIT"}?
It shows {"value": 85, "unit": "psi"}
